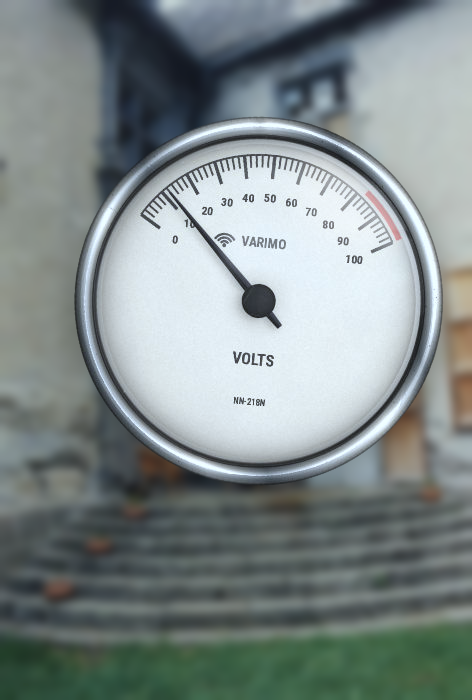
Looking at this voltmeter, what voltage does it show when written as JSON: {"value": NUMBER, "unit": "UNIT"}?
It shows {"value": 12, "unit": "V"}
